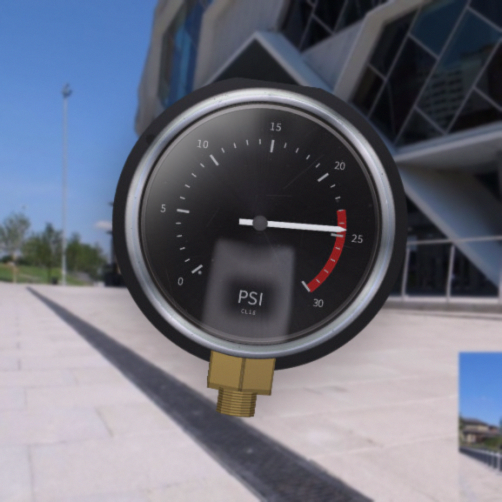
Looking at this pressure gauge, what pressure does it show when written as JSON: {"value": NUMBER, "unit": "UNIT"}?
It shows {"value": 24.5, "unit": "psi"}
